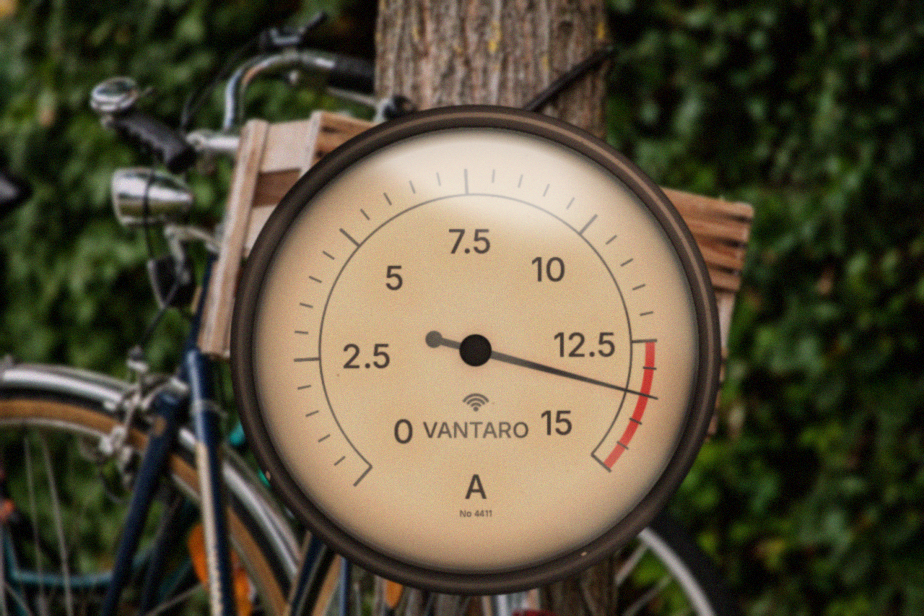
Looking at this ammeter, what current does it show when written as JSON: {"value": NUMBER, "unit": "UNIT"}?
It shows {"value": 13.5, "unit": "A"}
